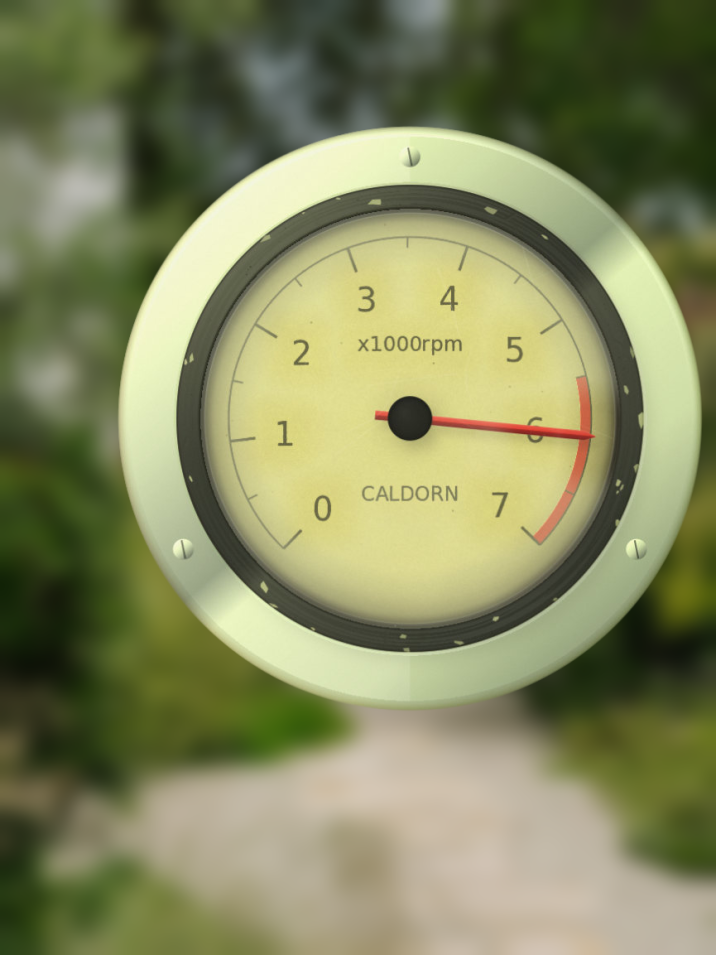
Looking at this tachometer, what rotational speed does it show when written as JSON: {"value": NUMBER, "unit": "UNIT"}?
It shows {"value": 6000, "unit": "rpm"}
